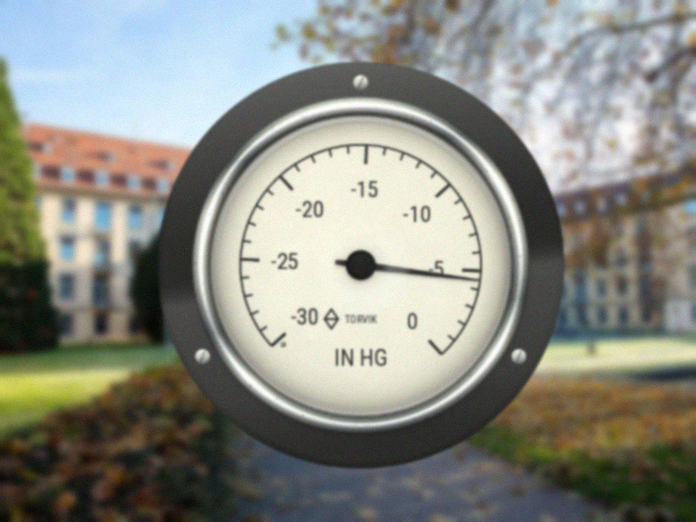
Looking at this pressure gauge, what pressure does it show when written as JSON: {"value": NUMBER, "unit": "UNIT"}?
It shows {"value": -4.5, "unit": "inHg"}
